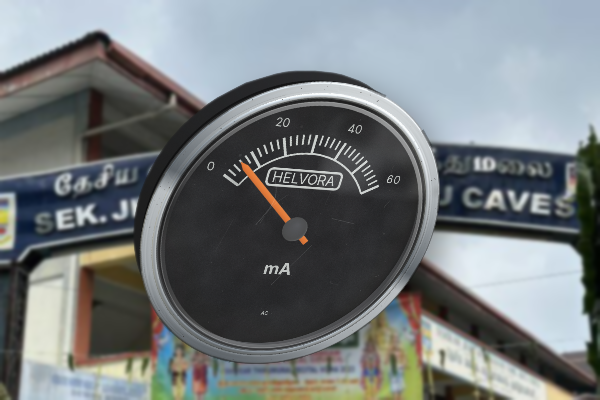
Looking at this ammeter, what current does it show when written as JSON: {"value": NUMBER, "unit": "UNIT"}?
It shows {"value": 6, "unit": "mA"}
